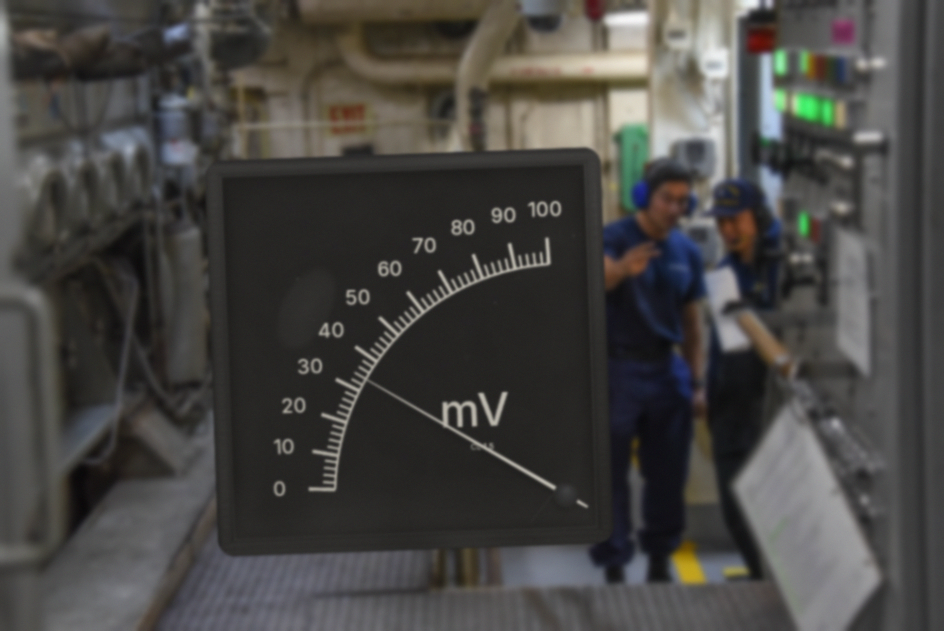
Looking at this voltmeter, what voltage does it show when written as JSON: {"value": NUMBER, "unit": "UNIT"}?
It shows {"value": 34, "unit": "mV"}
